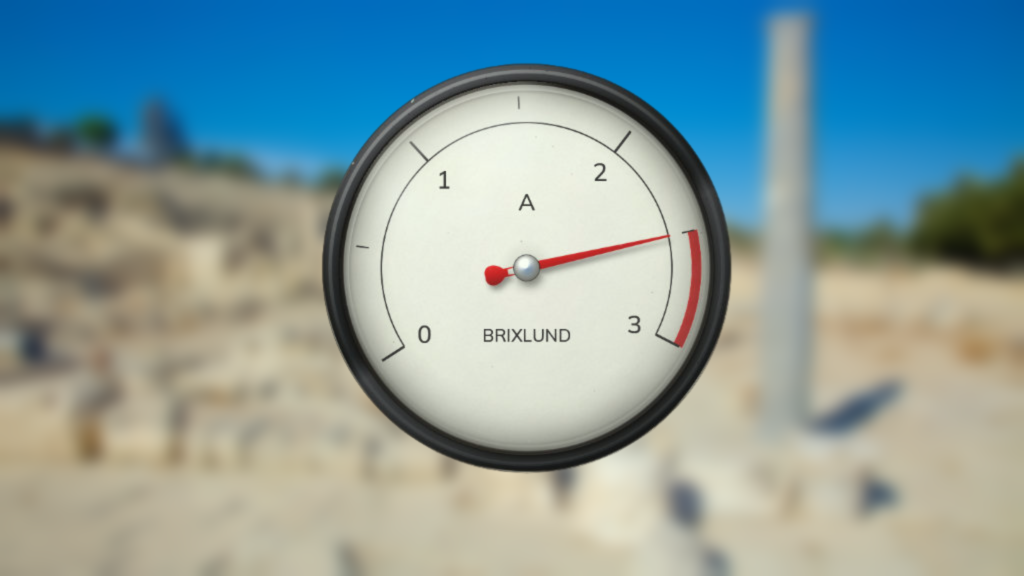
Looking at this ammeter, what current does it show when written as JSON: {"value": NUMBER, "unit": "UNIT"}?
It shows {"value": 2.5, "unit": "A"}
